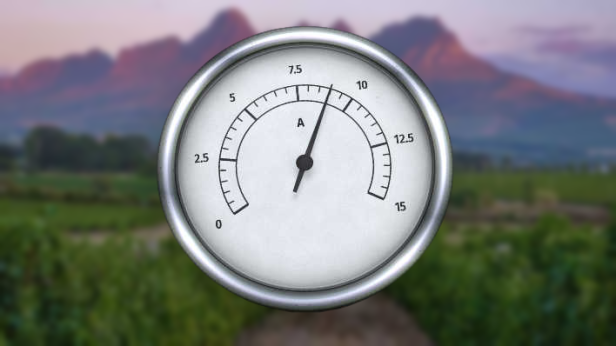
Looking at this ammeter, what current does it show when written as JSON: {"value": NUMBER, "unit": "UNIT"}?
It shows {"value": 9, "unit": "A"}
